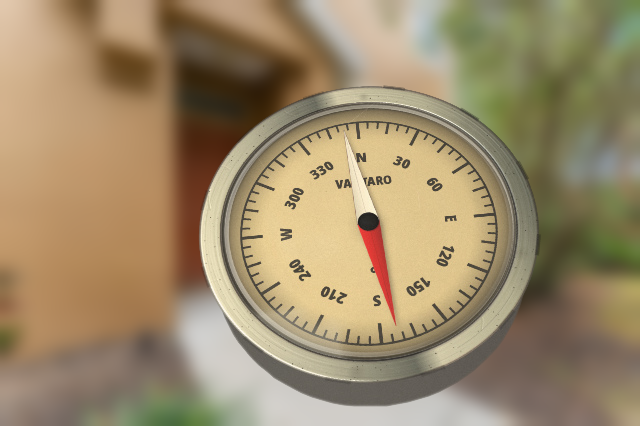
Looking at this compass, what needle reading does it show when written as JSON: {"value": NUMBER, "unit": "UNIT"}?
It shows {"value": 172.5, "unit": "°"}
